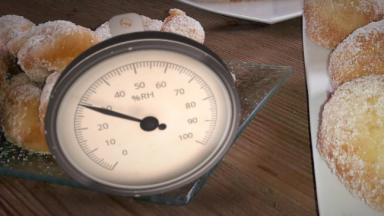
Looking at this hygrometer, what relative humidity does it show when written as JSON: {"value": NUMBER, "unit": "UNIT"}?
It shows {"value": 30, "unit": "%"}
